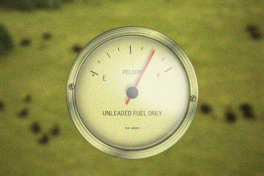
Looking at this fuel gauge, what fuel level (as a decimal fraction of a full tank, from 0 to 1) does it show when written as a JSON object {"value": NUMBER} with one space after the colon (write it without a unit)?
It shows {"value": 0.75}
